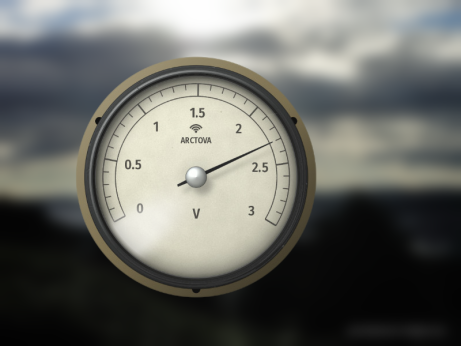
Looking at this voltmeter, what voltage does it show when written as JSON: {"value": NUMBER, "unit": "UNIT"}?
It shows {"value": 2.3, "unit": "V"}
